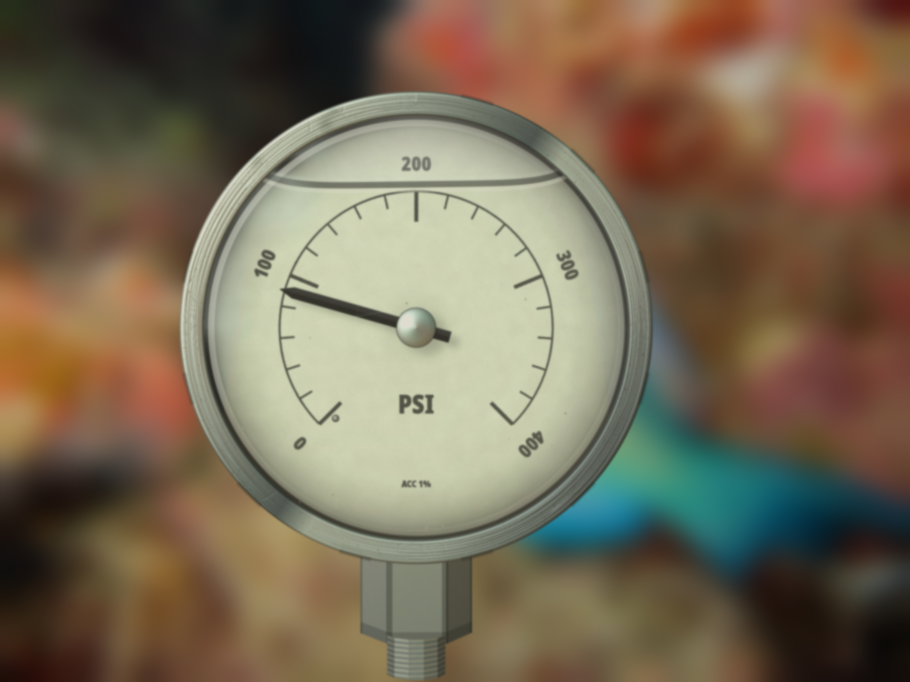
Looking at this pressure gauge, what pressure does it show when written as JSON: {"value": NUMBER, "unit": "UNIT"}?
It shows {"value": 90, "unit": "psi"}
